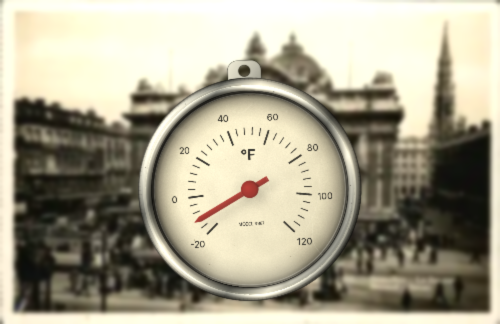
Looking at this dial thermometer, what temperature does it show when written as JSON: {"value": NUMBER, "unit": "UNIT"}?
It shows {"value": -12, "unit": "°F"}
